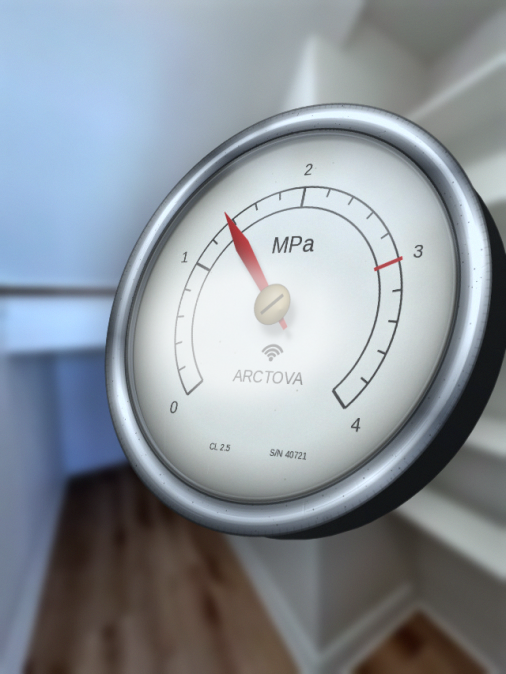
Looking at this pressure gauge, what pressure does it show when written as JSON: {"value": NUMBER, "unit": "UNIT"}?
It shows {"value": 1.4, "unit": "MPa"}
